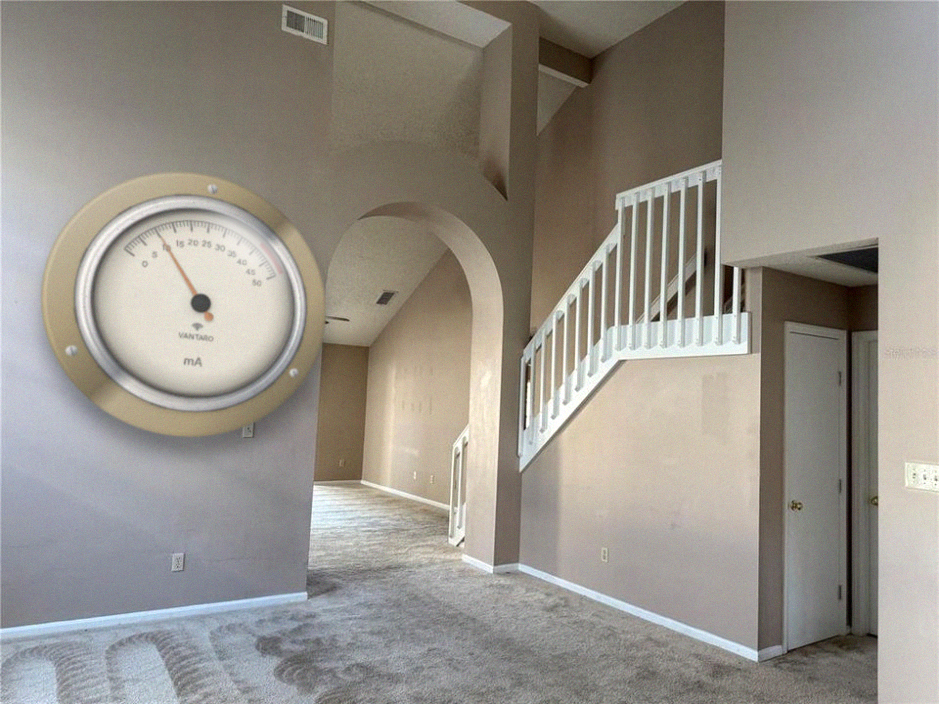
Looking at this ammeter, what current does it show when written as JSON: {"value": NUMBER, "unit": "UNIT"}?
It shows {"value": 10, "unit": "mA"}
